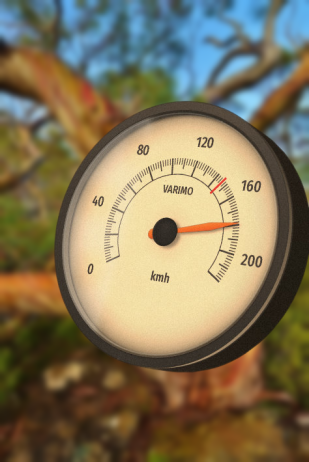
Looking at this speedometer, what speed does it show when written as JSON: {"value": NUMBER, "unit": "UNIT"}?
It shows {"value": 180, "unit": "km/h"}
